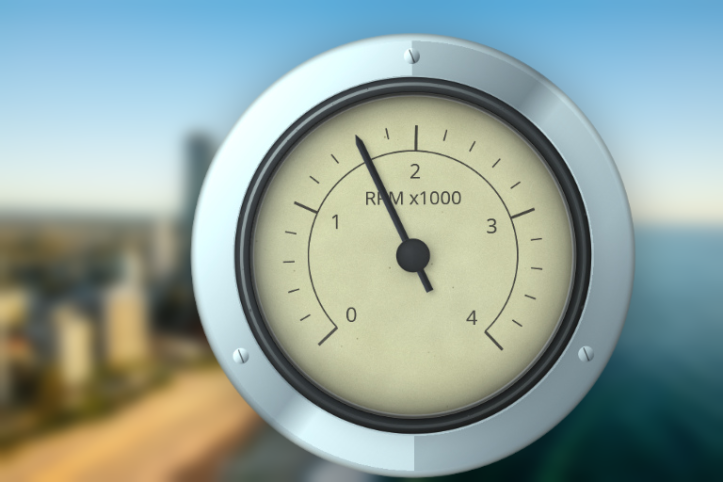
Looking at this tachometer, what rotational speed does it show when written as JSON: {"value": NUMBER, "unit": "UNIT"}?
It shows {"value": 1600, "unit": "rpm"}
